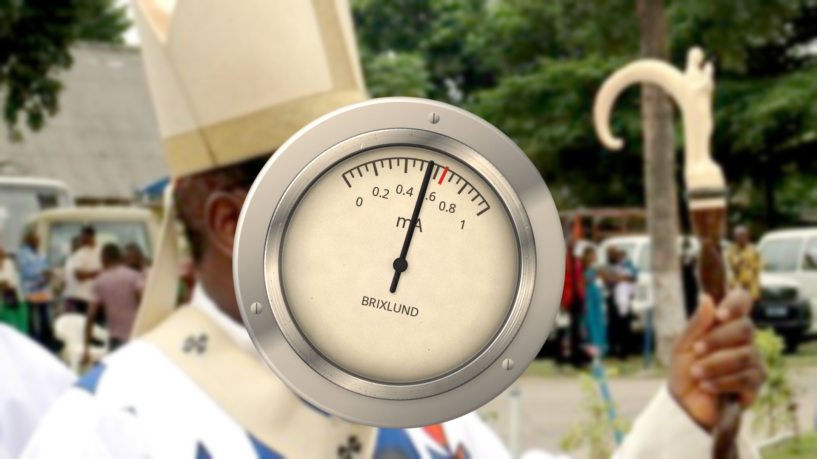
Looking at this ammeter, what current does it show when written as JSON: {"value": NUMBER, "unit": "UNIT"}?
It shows {"value": 0.55, "unit": "mA"}
